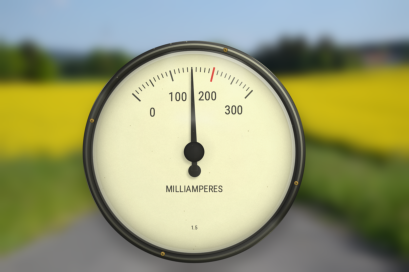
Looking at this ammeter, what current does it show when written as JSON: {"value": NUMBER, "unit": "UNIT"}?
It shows {"value": 150, "unit": "mA"}
